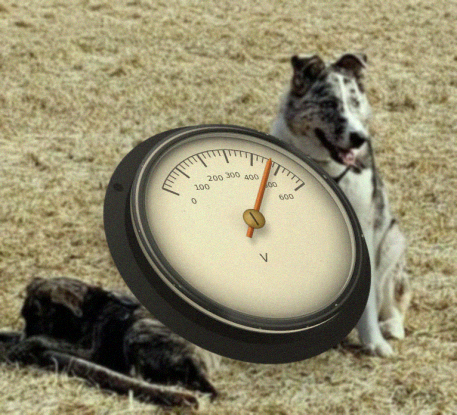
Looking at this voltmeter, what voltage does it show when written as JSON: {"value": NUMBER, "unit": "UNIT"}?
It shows {"value": 460, "unit": "V"}
